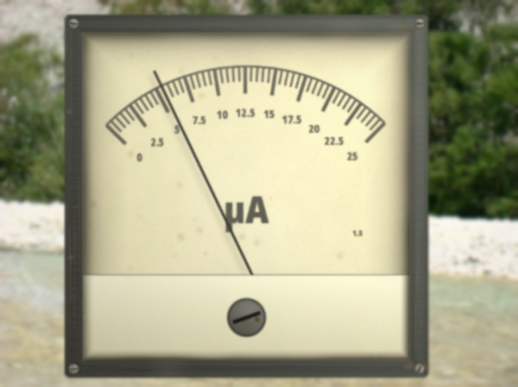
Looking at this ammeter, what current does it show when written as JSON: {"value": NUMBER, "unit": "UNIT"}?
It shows {"value": 5.5, "unit": "µA"}
